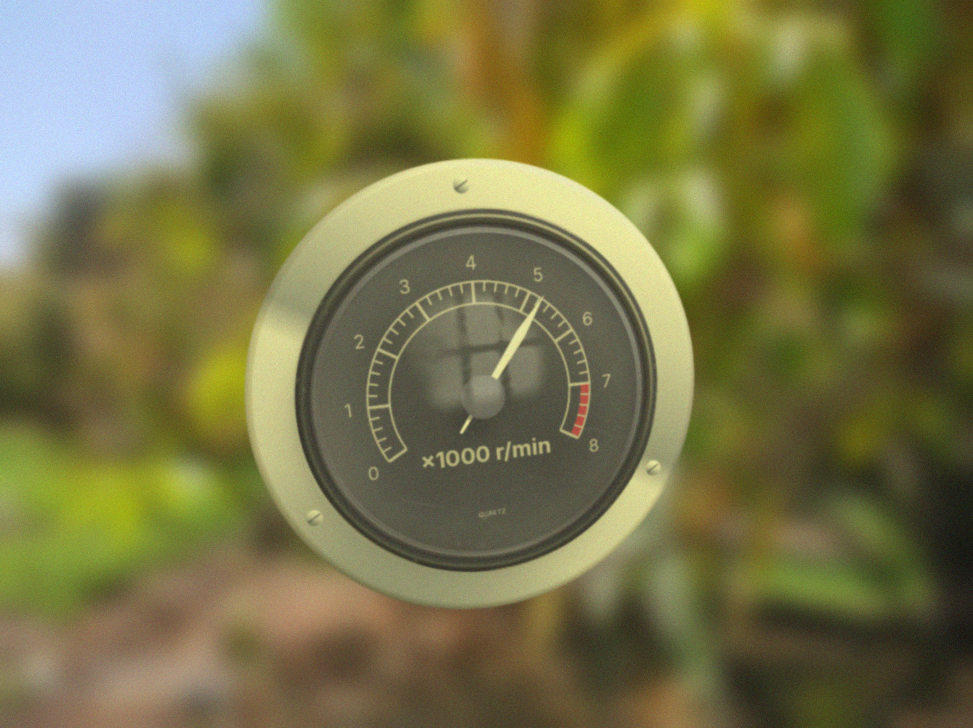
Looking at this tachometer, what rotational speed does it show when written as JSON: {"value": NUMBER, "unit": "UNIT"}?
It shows {"value": 5200, "unit": "rpm"}
